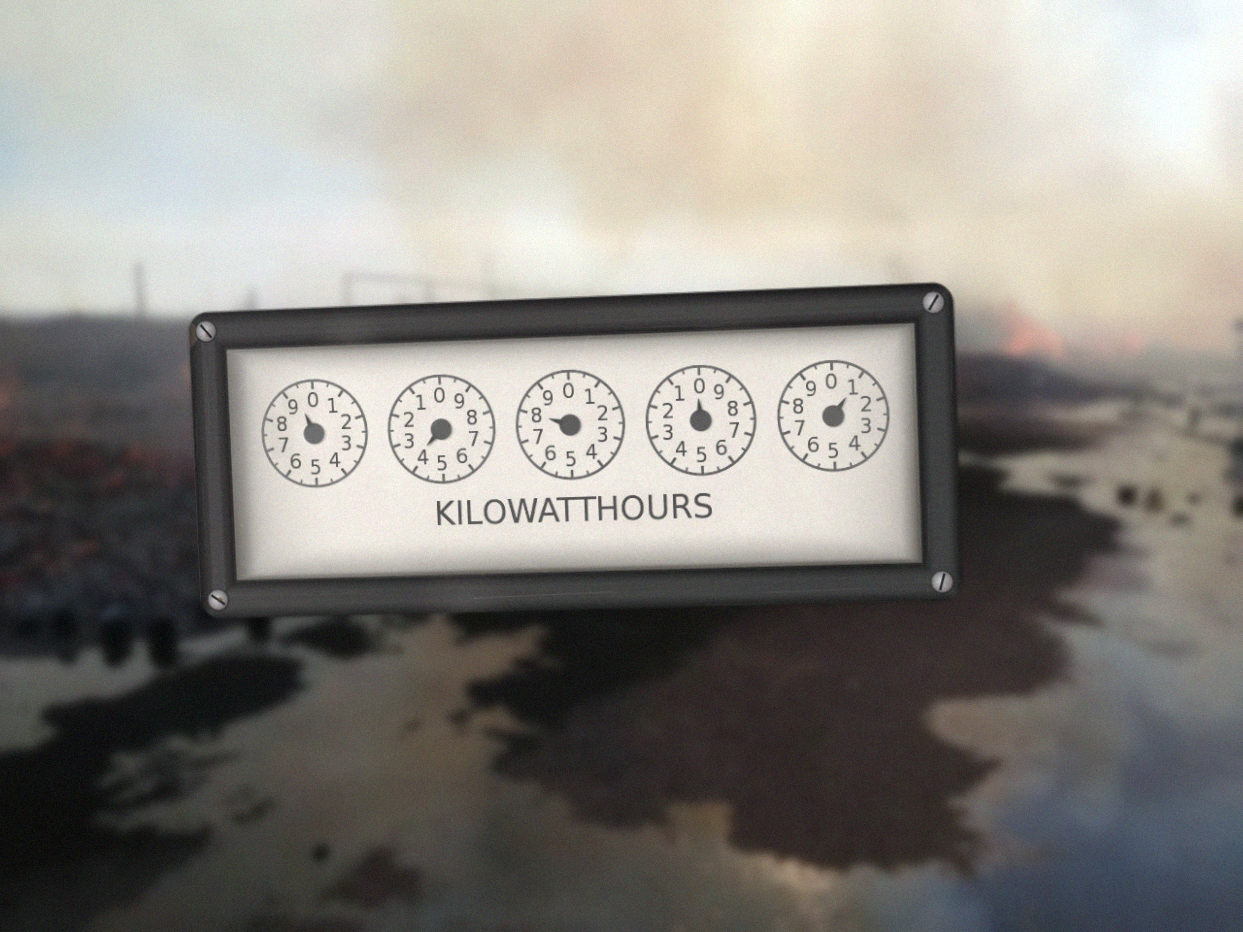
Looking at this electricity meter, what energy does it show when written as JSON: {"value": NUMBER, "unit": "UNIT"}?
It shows {"value": 93801, "unit": "kWh"}
